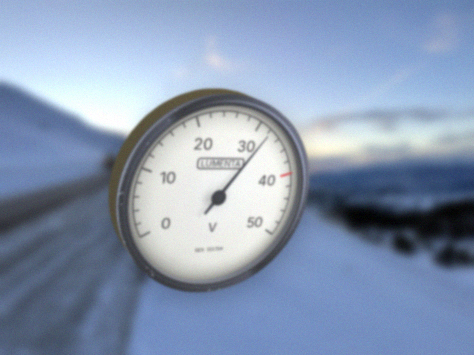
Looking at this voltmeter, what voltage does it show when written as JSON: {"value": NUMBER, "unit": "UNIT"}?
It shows {"value": 32, "unit": "V"}
